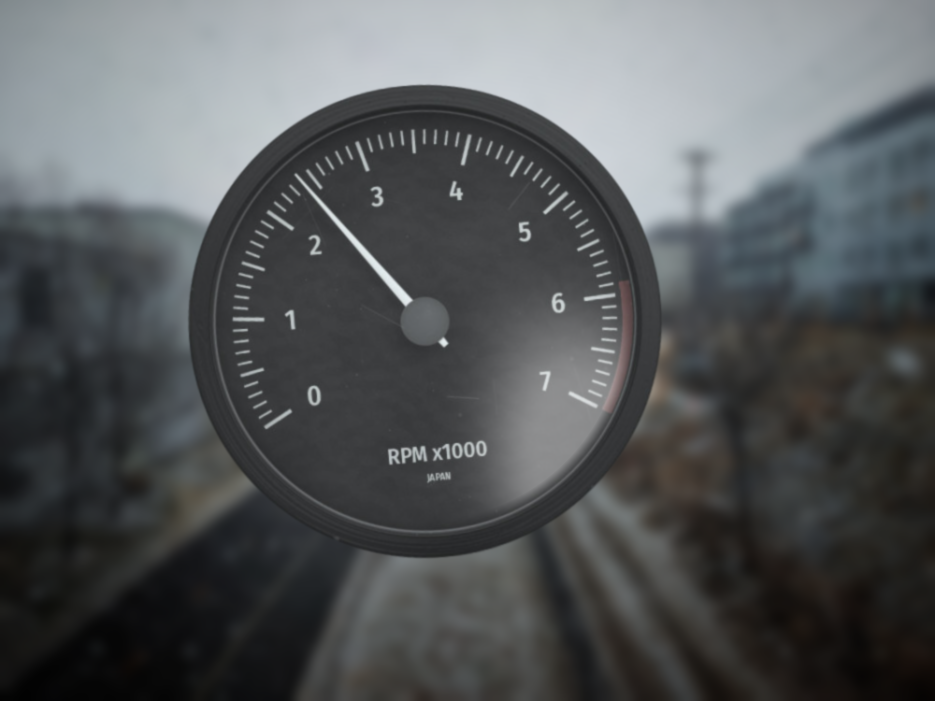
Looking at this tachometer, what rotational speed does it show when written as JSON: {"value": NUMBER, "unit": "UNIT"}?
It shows {"value": 2400, "unit": "rpm"}
